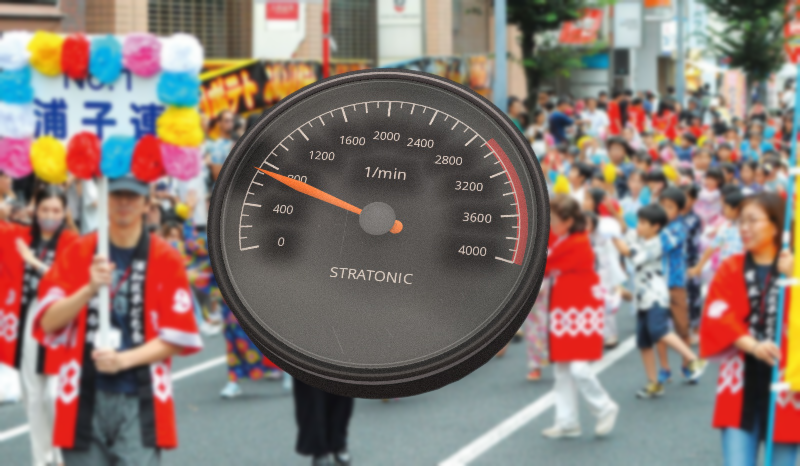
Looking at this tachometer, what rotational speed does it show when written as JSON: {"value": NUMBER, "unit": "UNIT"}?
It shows {"value": 700, "unit": "rpm"}
